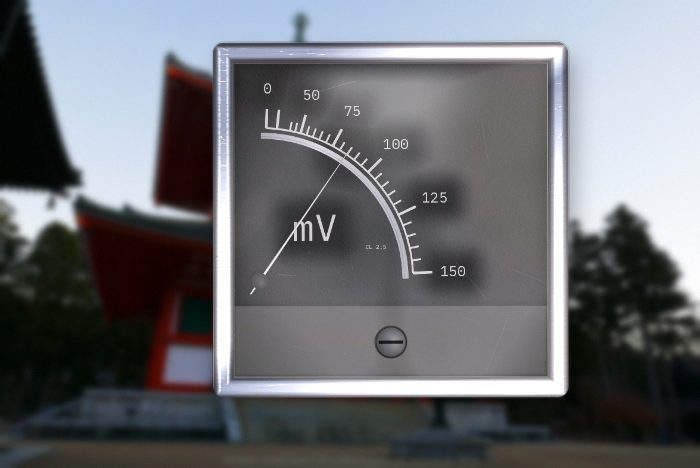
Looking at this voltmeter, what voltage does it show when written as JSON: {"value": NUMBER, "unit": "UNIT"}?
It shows {"value": 85, "unit": "mV"}
